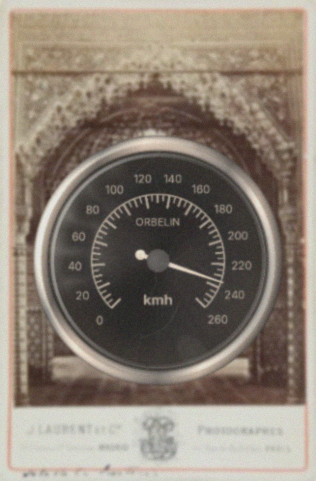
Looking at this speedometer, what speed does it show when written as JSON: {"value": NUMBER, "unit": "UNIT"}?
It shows {"value": 235, "unit": "km/h"}
